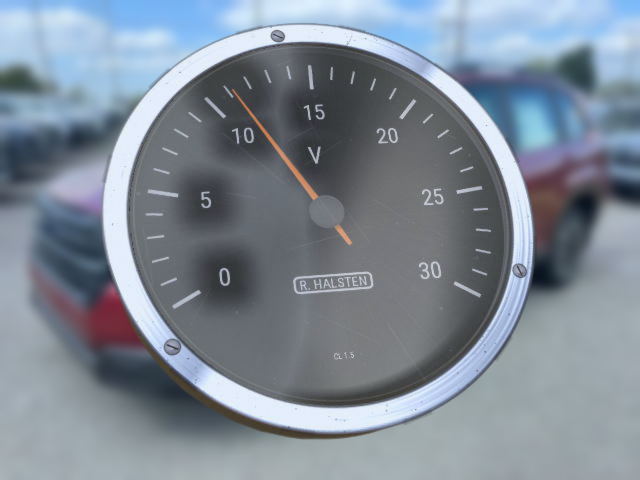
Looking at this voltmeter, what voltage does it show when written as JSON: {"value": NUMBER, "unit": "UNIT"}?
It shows {"value": 11, "unit": "V"}
